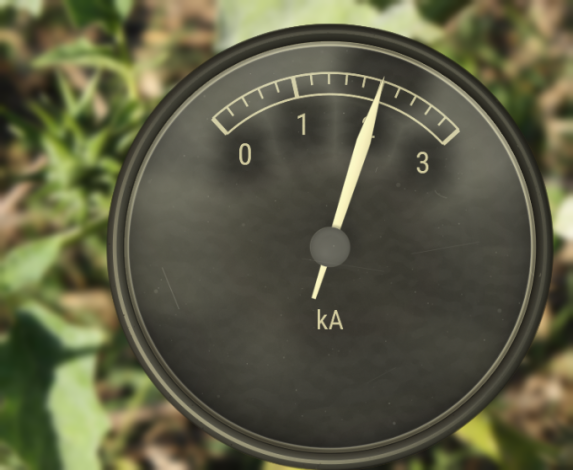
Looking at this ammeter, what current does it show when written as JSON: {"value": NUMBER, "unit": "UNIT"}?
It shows {"value": 2, "unit": "kA"}
